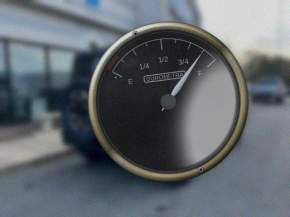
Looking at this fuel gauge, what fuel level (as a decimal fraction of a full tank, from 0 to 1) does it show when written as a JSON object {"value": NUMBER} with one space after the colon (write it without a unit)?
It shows {"value": 0.875}
